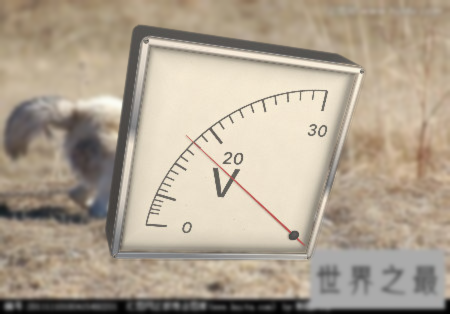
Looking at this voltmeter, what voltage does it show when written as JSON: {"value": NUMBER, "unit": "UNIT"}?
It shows {"value": 18, "unit": "V"}
